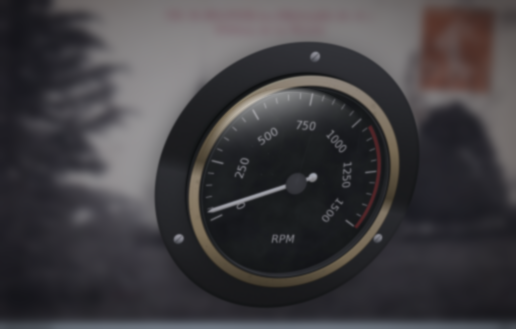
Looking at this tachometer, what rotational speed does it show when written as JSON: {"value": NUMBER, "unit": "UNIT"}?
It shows {"value": 50, "unit": "rpm"}
